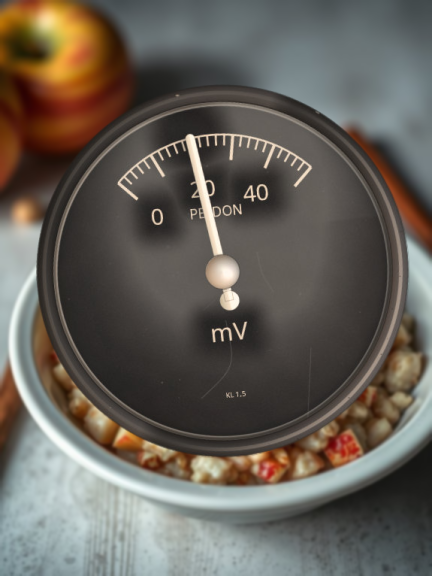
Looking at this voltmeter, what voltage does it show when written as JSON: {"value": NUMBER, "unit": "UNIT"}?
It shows {"value": 20, "unit": "mV"}
